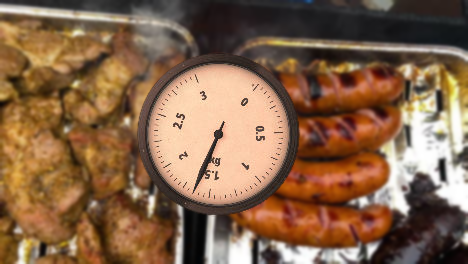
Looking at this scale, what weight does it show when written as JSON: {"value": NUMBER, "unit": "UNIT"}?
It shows {"value": 1.65, "unit": "kg"}
